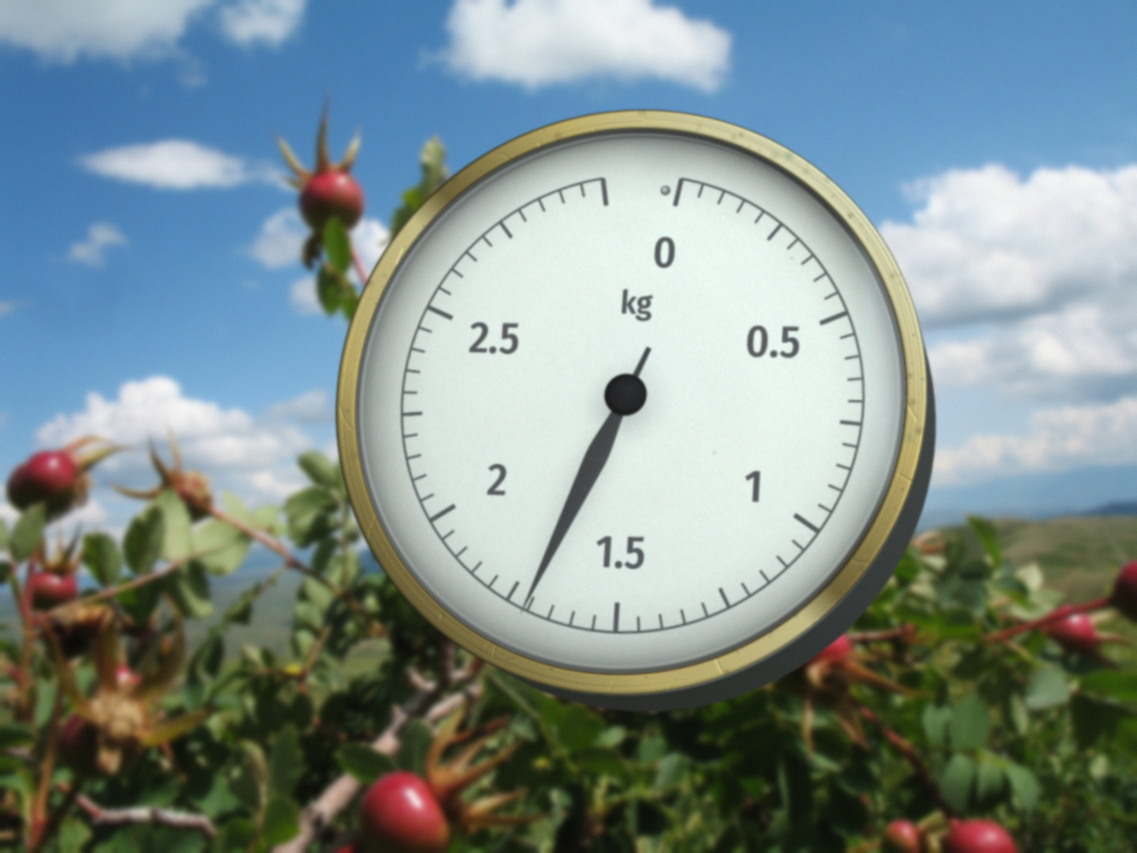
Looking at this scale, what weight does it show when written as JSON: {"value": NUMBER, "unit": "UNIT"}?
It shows {"value": 1.7, "unit": "kg"}
